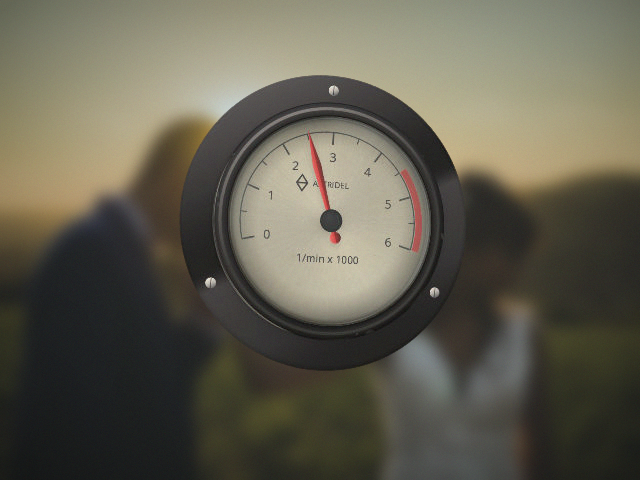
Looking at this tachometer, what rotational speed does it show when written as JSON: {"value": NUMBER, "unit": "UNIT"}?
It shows {"value": 2500, "unit": "rpm"}
